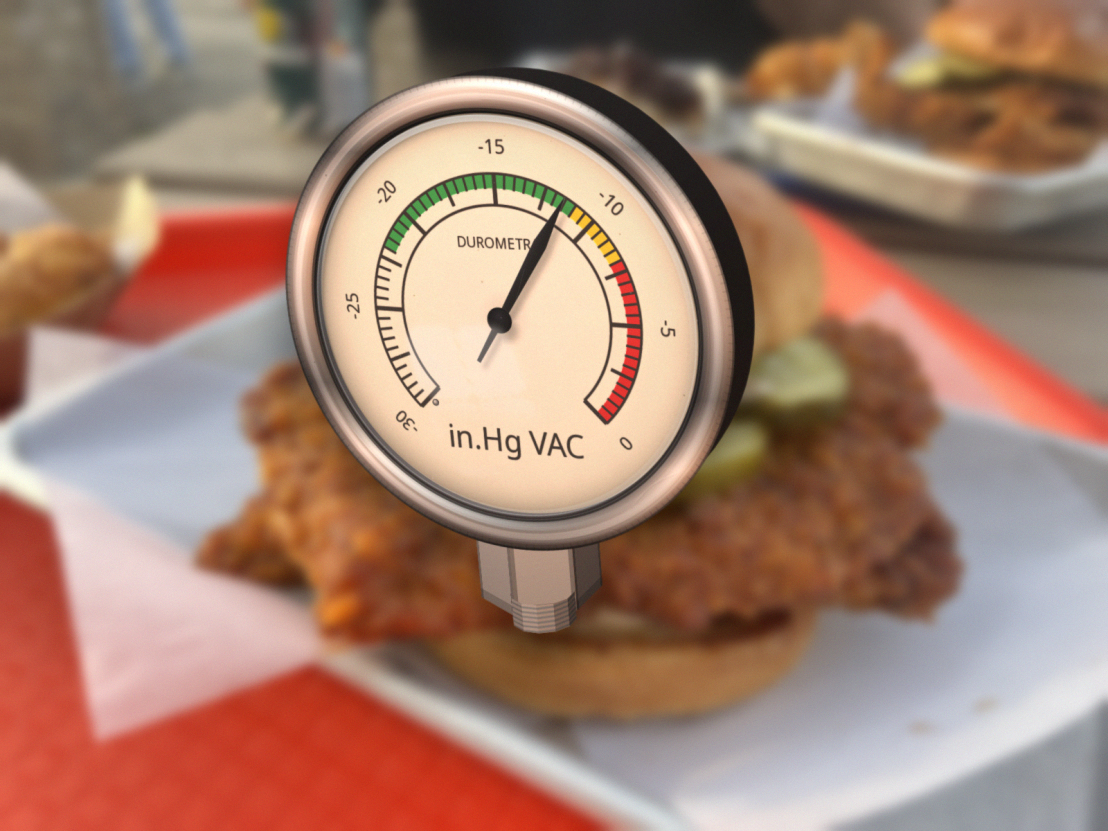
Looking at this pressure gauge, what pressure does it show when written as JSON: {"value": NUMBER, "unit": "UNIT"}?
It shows {"value": -11.5, "unit": "inHg"}
